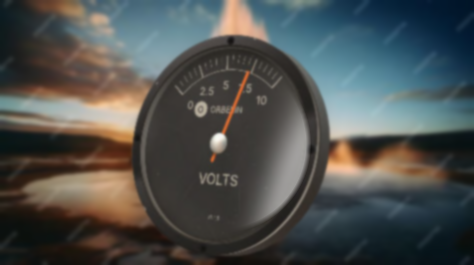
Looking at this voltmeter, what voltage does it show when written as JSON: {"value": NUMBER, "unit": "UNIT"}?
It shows {"value": 7.5, "unit": "V"}
